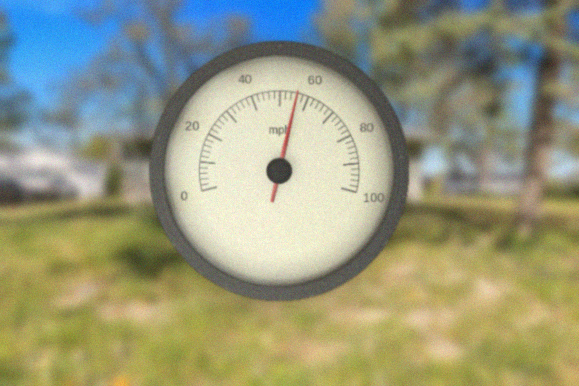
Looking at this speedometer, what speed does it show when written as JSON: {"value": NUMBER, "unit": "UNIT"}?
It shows {"value": 56, "unit": "mph"}
